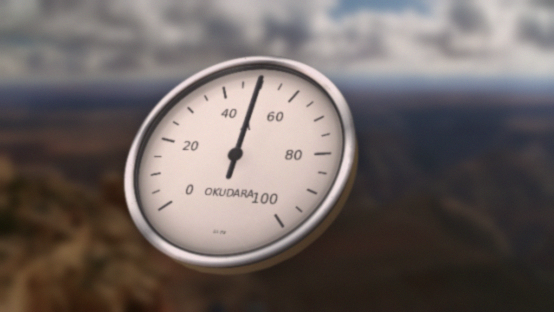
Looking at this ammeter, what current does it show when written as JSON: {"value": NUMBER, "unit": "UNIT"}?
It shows {"value": 50, "unit": "A"}
